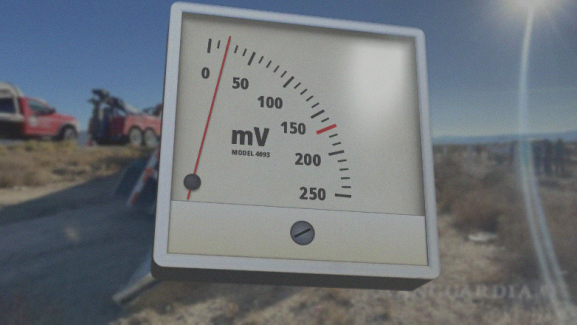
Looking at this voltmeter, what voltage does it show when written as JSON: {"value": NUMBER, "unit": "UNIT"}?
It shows {"value": 20, "unit": "mV"}
